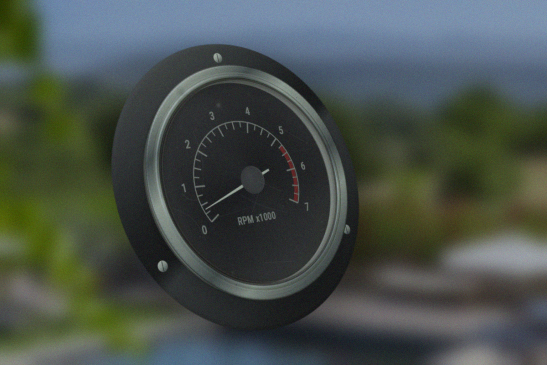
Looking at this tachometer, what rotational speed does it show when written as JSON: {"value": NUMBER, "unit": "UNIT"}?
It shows {"value": 375, "unit": "rpm"}
